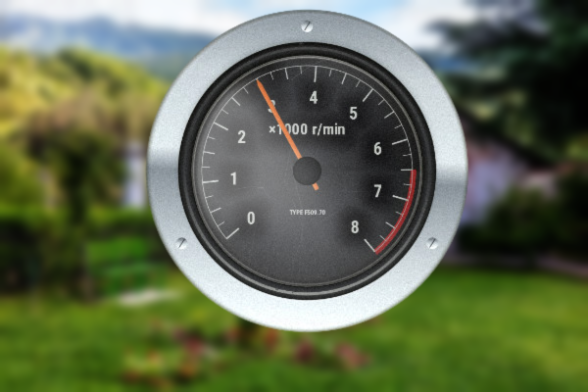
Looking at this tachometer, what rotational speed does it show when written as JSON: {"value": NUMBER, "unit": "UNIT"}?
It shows {"value": 3000, "unit": "rpm"}
